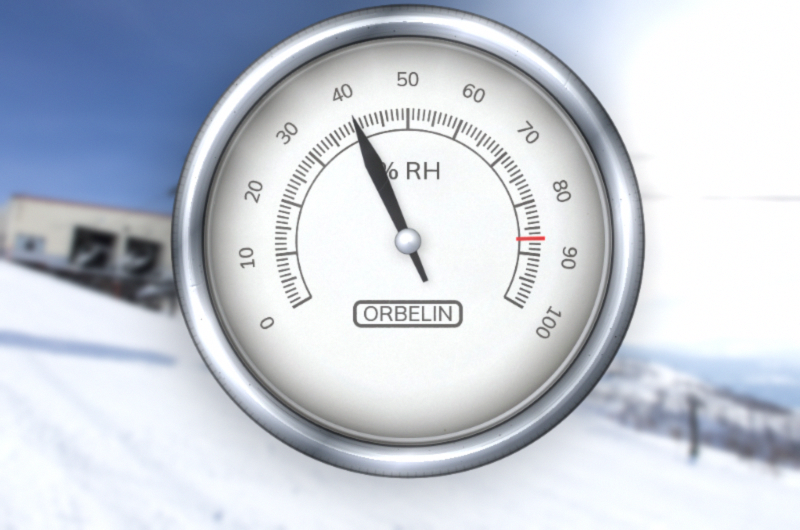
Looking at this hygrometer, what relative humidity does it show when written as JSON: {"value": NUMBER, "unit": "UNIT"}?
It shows {"value": 40, "unit": "%"}
